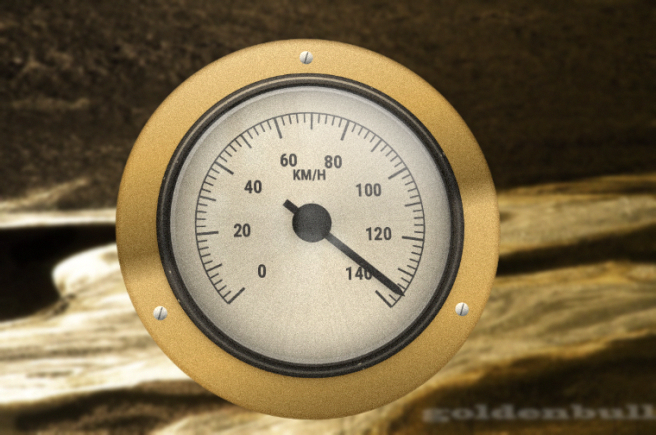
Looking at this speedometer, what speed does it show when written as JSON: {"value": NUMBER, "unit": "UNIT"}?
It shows {"value": 136, "unit": "km/h"}
